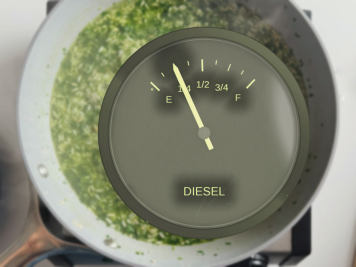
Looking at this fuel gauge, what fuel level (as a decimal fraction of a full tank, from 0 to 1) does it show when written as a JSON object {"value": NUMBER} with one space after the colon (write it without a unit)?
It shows {"value": 0.25}
